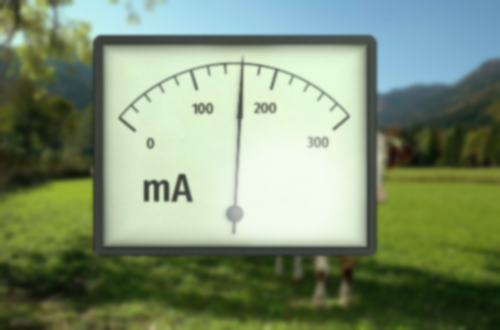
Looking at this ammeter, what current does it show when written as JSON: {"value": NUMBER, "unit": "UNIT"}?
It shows {"value": 160, "unit": "mA"}
